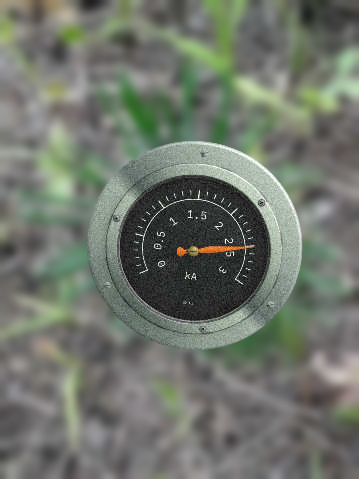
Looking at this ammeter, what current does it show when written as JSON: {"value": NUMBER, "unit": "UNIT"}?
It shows {"value": 2.5, "unit": "kA"}
